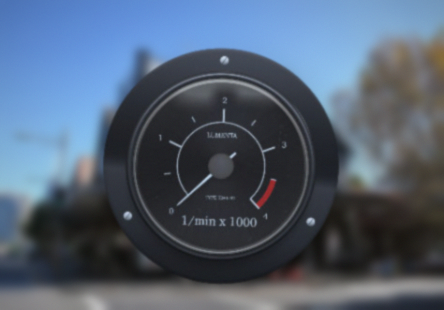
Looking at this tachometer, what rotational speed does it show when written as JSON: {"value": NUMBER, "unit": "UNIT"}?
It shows {"value": 0, "unit": "rpm"}
